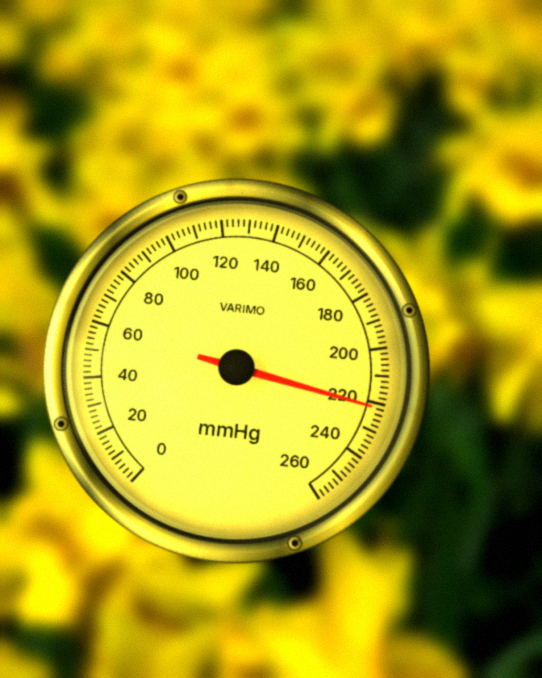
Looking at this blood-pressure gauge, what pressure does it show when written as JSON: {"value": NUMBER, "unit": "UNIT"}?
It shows {"value": 222, "unit": "mmHg"}
